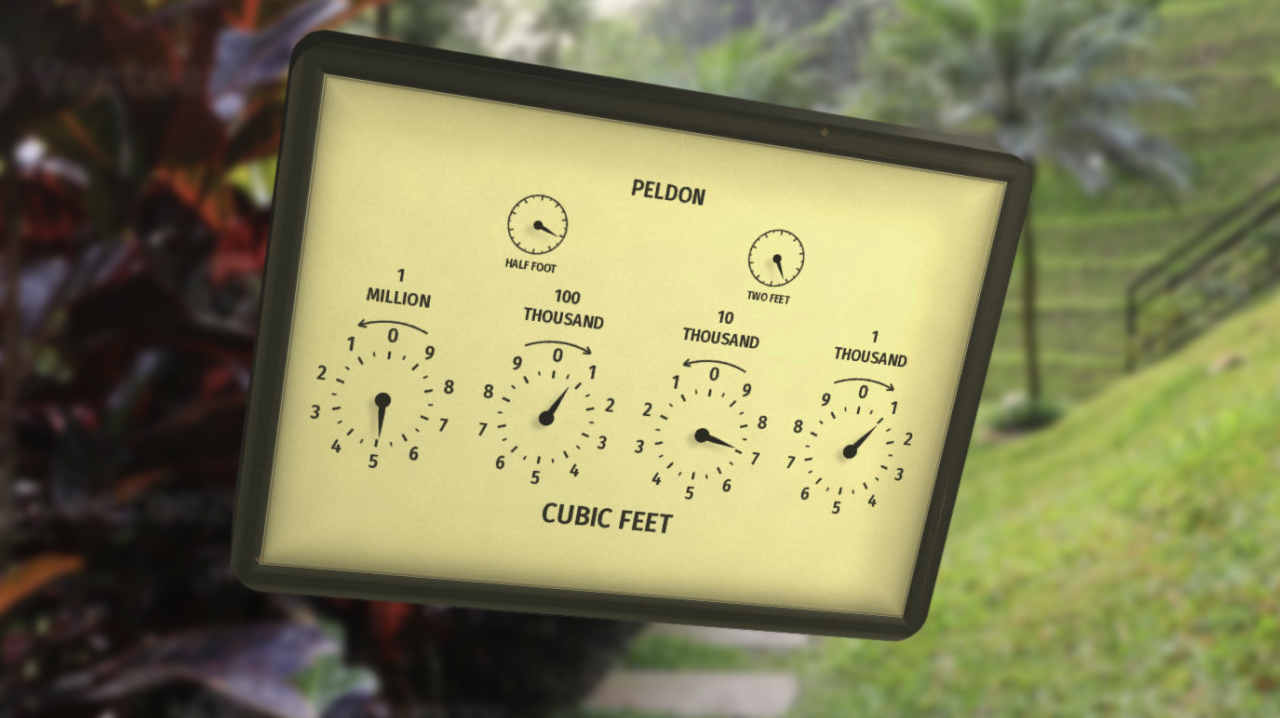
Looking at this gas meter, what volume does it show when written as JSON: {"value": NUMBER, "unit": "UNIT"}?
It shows {"value": 507100, "unit": "ft³"}
